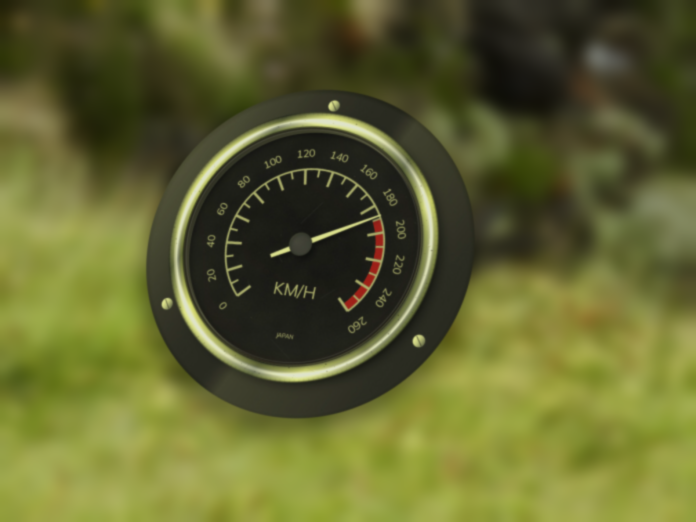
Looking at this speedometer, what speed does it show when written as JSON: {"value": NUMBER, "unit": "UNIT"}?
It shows {"value": 190, "unit": "km/h"}
